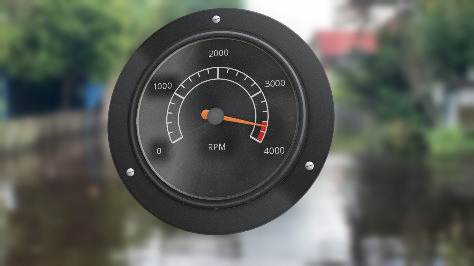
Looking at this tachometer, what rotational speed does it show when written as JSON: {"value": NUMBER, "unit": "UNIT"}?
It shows {"value": 3700, "unit": "rpm"}
